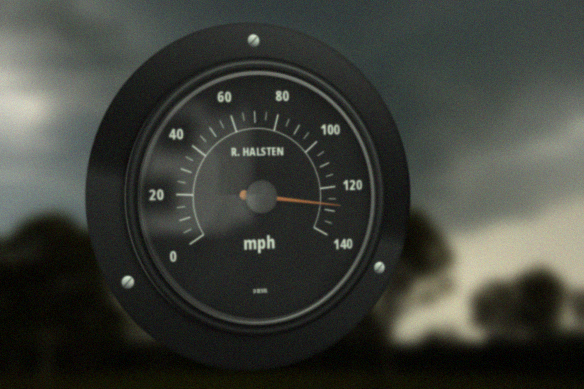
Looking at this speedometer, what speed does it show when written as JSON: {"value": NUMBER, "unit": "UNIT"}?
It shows {"value": 127.5, "unit": "mph"}
